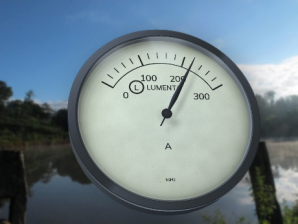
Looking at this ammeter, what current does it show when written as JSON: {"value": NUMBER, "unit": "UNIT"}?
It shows {"value": 220, "unit": "A"}
